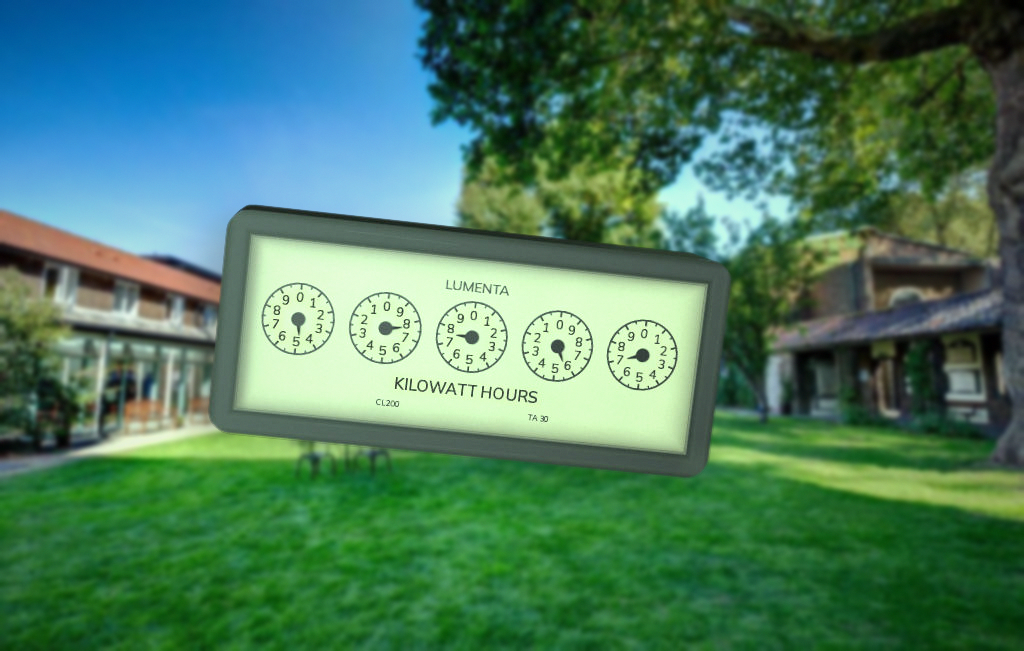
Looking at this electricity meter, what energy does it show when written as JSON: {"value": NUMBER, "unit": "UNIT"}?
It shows {"value": 47757, "unit": "kWh"}
